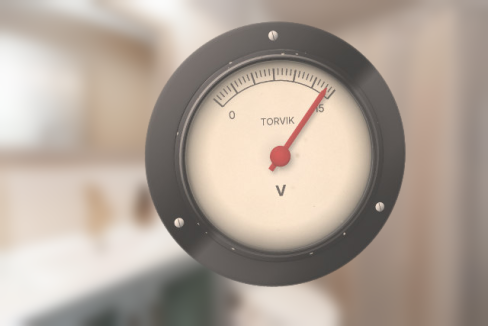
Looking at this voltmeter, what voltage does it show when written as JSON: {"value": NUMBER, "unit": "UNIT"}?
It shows {"value": 14, "unit": "V"}
